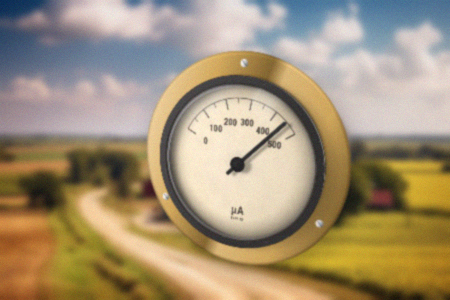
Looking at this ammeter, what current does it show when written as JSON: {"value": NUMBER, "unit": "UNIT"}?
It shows {"value": 450, "unit": "µA"}
